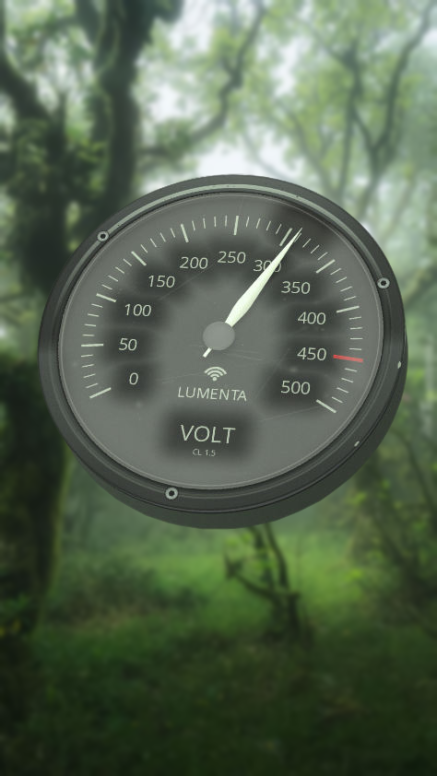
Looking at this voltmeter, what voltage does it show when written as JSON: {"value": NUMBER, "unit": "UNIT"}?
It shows {"value": 310, "unit": "V"}
